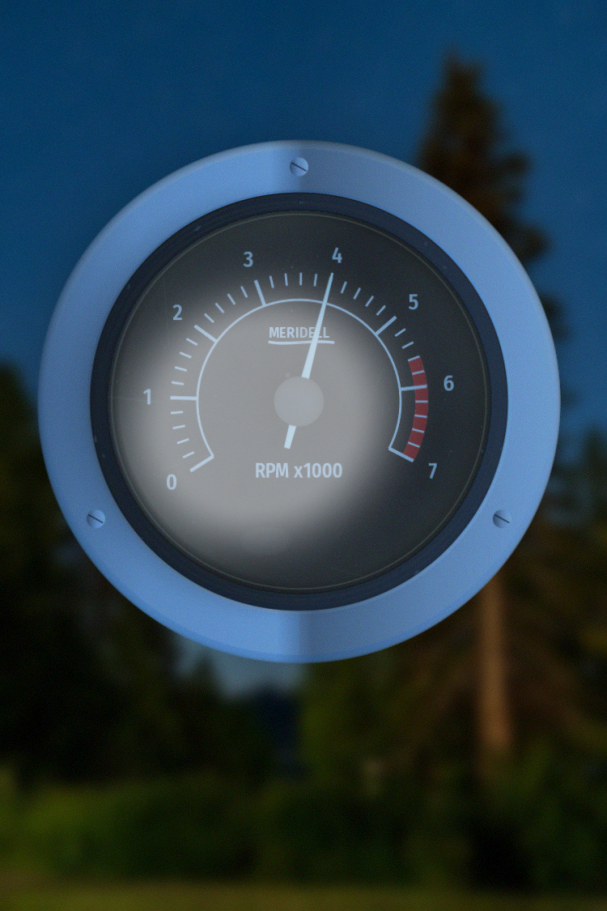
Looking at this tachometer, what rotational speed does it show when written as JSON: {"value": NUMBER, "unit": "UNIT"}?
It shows {"value": 4000, "unit": "rpm"}
